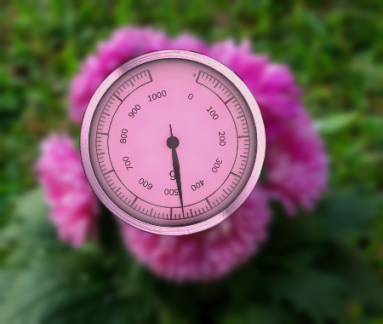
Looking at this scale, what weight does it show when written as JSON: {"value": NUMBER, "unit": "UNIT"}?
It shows {"value": 470, "unit": "g"}
